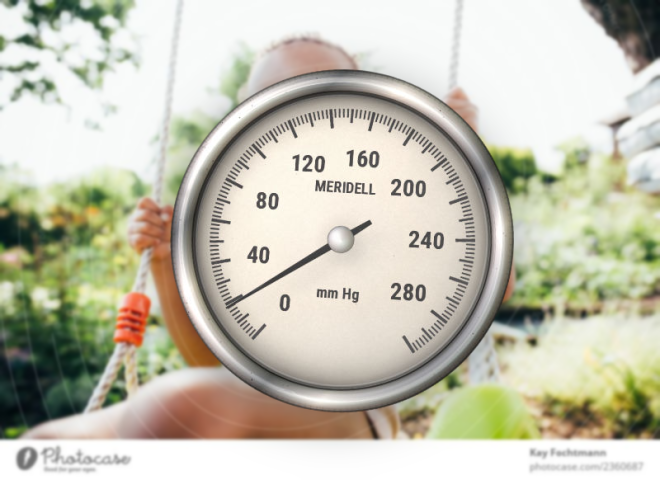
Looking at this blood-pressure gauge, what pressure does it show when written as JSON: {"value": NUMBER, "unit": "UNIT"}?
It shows {"value": 18, "unit": "mmHg"}
